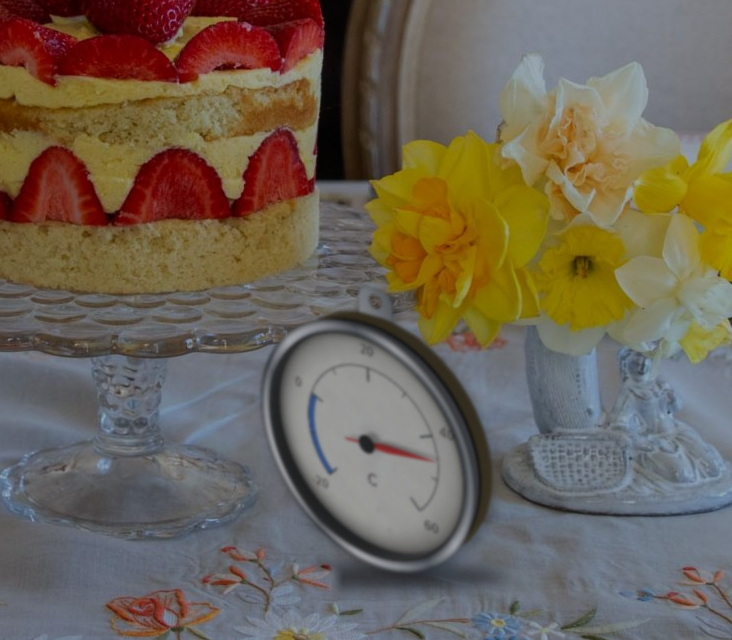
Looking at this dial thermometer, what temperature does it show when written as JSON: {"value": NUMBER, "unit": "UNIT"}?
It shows {"value": 45, "unit": "°C"}
